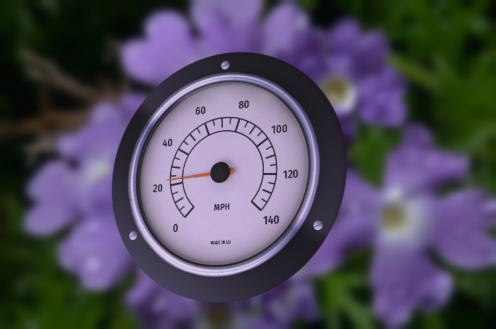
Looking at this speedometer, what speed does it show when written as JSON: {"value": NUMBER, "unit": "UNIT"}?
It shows {"value": 22.5, "unit": "mph"}
